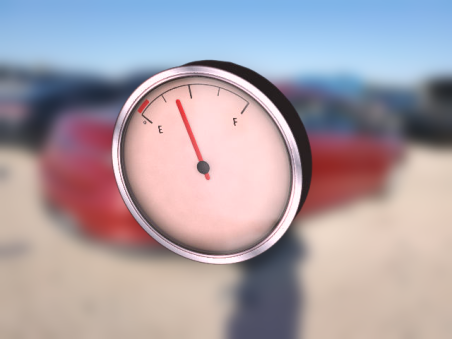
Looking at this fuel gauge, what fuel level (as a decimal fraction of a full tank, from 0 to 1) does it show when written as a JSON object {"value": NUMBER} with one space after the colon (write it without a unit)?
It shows {"value": 0.375}
